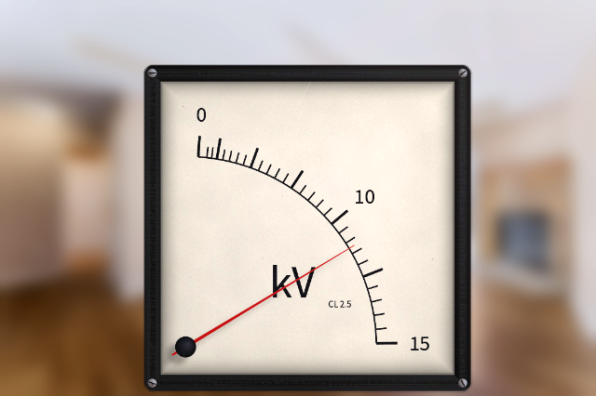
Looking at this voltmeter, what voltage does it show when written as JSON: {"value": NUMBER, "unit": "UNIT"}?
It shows {"value": 11.25, "unit": "kV"}
